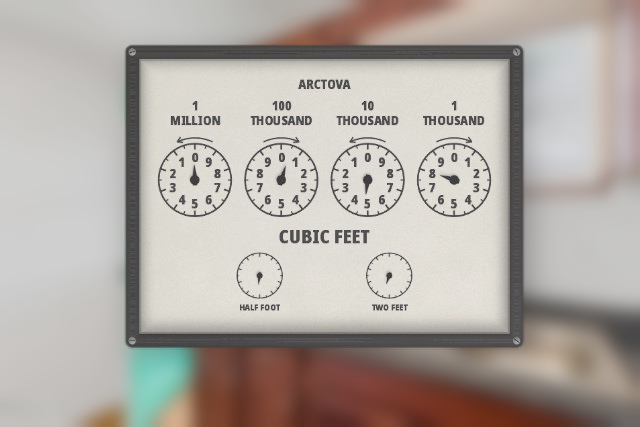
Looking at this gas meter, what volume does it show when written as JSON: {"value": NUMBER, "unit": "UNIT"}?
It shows {"value": 4800, "unit": "ft³"}
